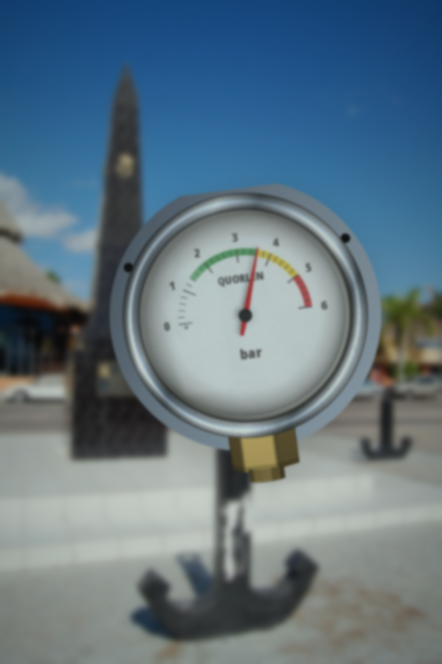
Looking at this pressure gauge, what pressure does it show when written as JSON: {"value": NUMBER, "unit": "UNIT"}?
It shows {"value": 3.6, "unit": "bar"}
